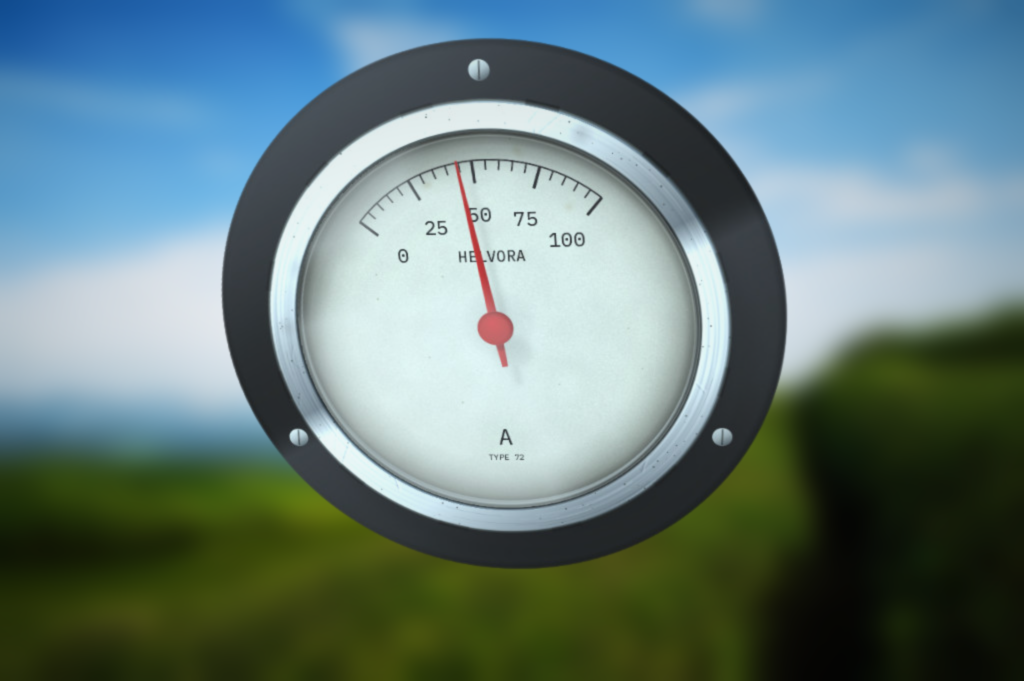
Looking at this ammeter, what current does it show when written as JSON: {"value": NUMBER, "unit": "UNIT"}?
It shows {"value": 45, "unit": "A"}
